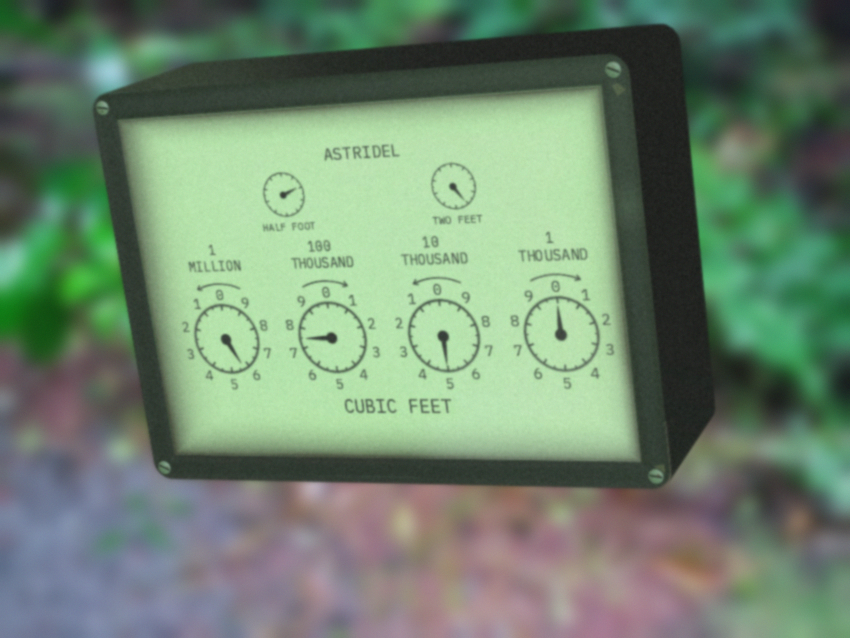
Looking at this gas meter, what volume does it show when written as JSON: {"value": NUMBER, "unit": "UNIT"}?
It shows {"value": 575000, "unit": "ft³"}
